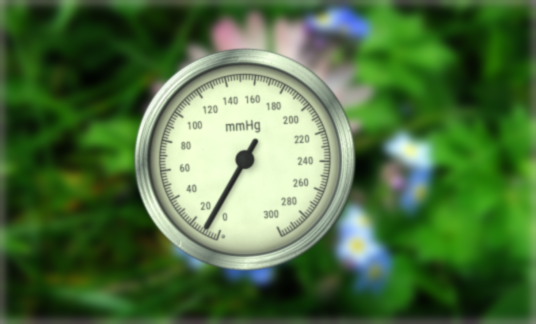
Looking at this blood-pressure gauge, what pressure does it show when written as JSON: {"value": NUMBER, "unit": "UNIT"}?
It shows {"value": 10, "unit": "mmHg"}
